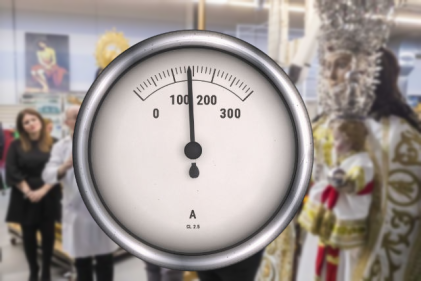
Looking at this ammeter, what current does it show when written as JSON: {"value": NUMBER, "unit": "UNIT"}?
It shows {"value": 140, "unit": "A"}
